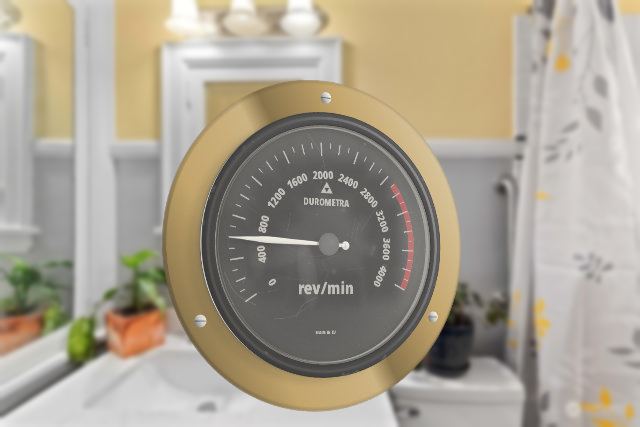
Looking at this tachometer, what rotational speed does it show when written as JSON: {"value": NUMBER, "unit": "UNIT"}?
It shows {"value": 600, "unit": "rpm"}
